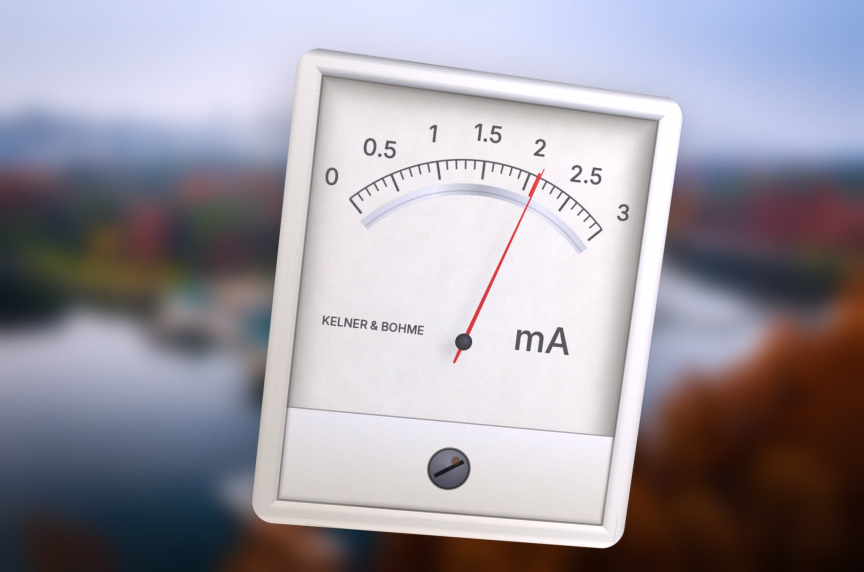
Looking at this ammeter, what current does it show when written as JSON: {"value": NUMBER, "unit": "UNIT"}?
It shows {"value": 2.1, "unit": "mA"}
